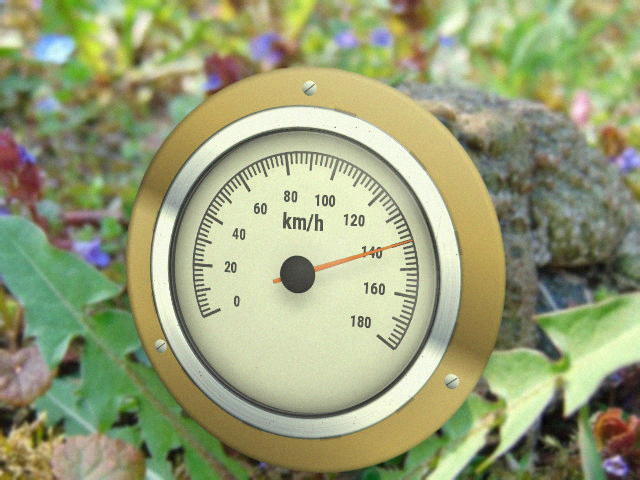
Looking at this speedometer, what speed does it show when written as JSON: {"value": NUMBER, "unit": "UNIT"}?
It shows {"value": 140, "unit": "km/h"}
